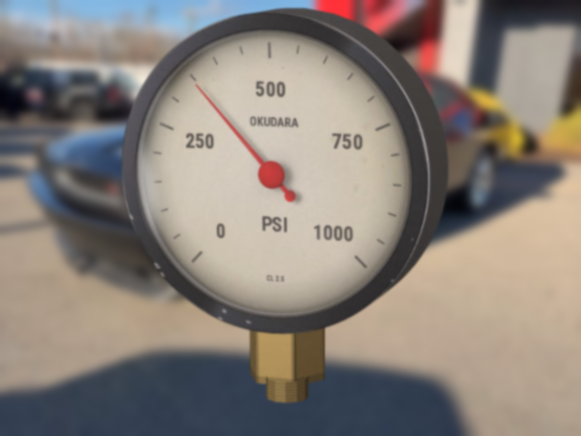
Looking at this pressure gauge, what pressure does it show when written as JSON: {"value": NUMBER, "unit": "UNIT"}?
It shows {"value": 350, "unit": "psi"}
